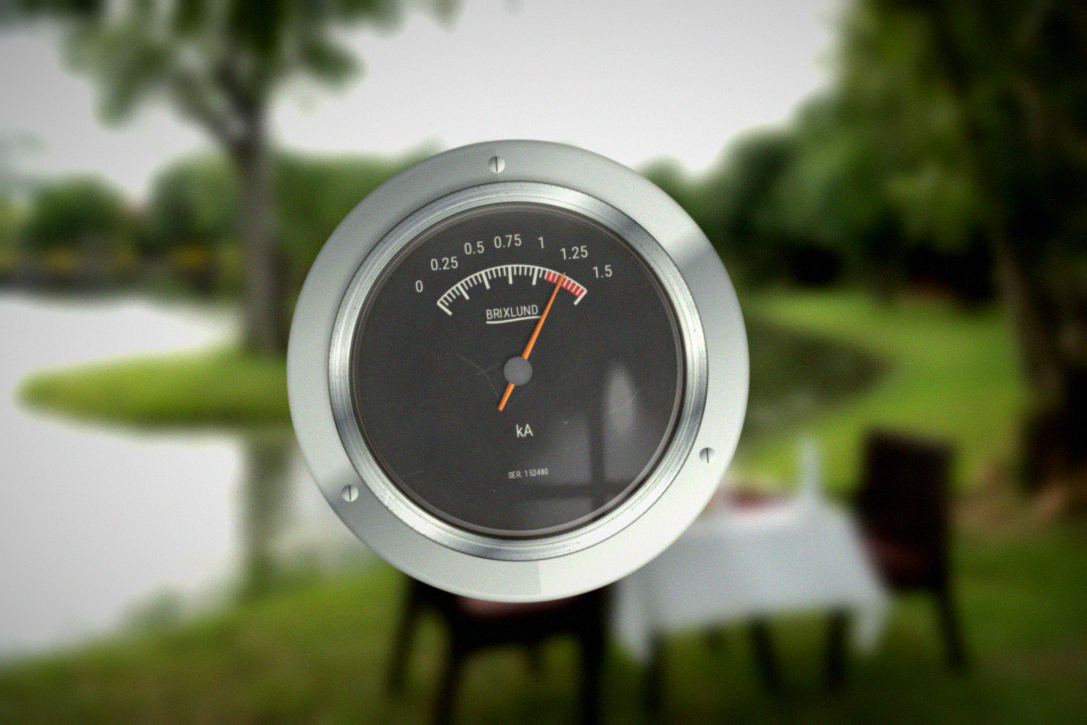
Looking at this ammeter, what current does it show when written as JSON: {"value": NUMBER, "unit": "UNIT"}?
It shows {"value": 1.25, "unit": "kA"}
